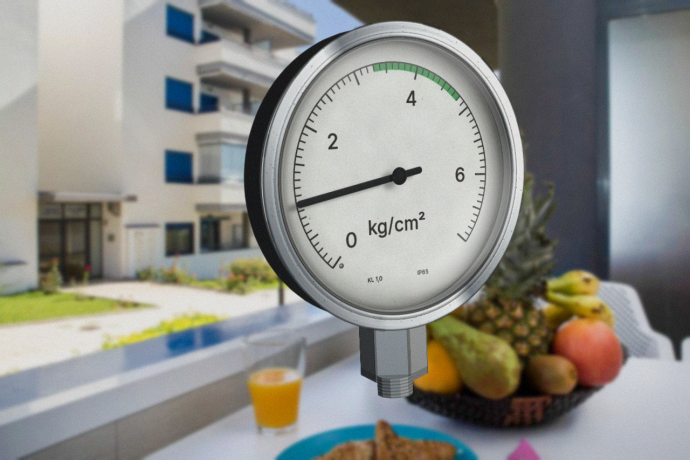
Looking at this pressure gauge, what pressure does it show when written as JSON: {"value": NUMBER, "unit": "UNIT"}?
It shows {"value": 1, "unit": "kg/cm²"}
